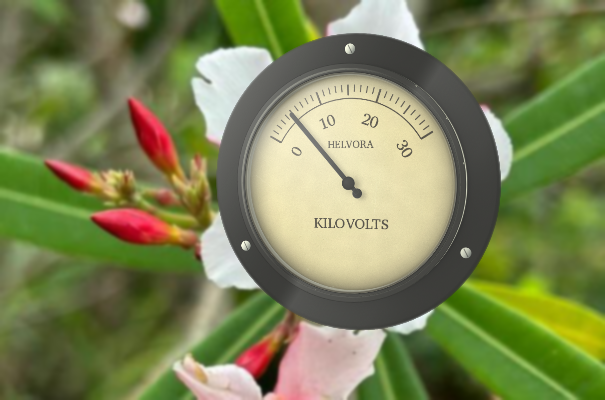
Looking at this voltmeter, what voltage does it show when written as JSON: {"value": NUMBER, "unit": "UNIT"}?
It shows {"value": 5, "unit": "kV"}
